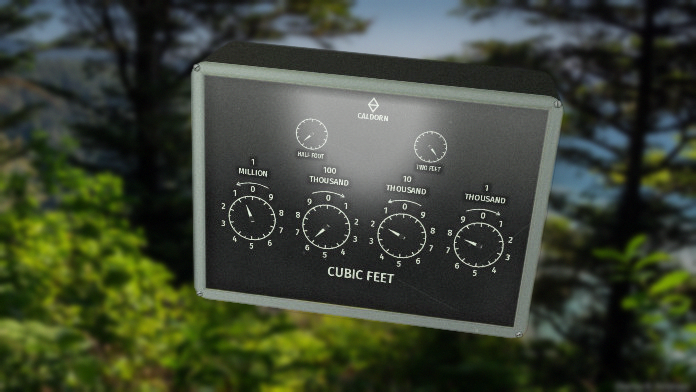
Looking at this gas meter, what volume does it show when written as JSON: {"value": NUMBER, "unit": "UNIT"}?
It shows {"value": 61800, "unit": "ft³"}
